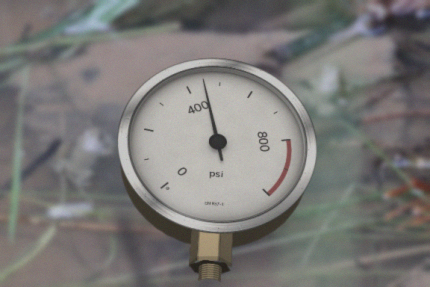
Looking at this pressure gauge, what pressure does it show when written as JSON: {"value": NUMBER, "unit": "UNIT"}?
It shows {"value": 450, "unit": "psi"}
